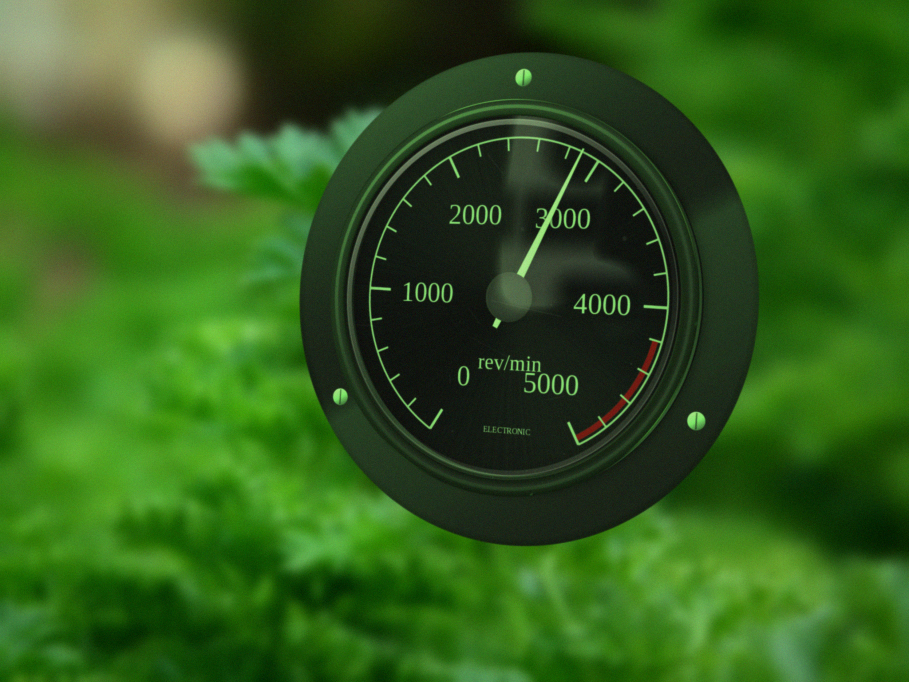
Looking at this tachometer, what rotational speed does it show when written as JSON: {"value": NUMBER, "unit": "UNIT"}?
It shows {"value": 2900, "unit": "rpm"}
